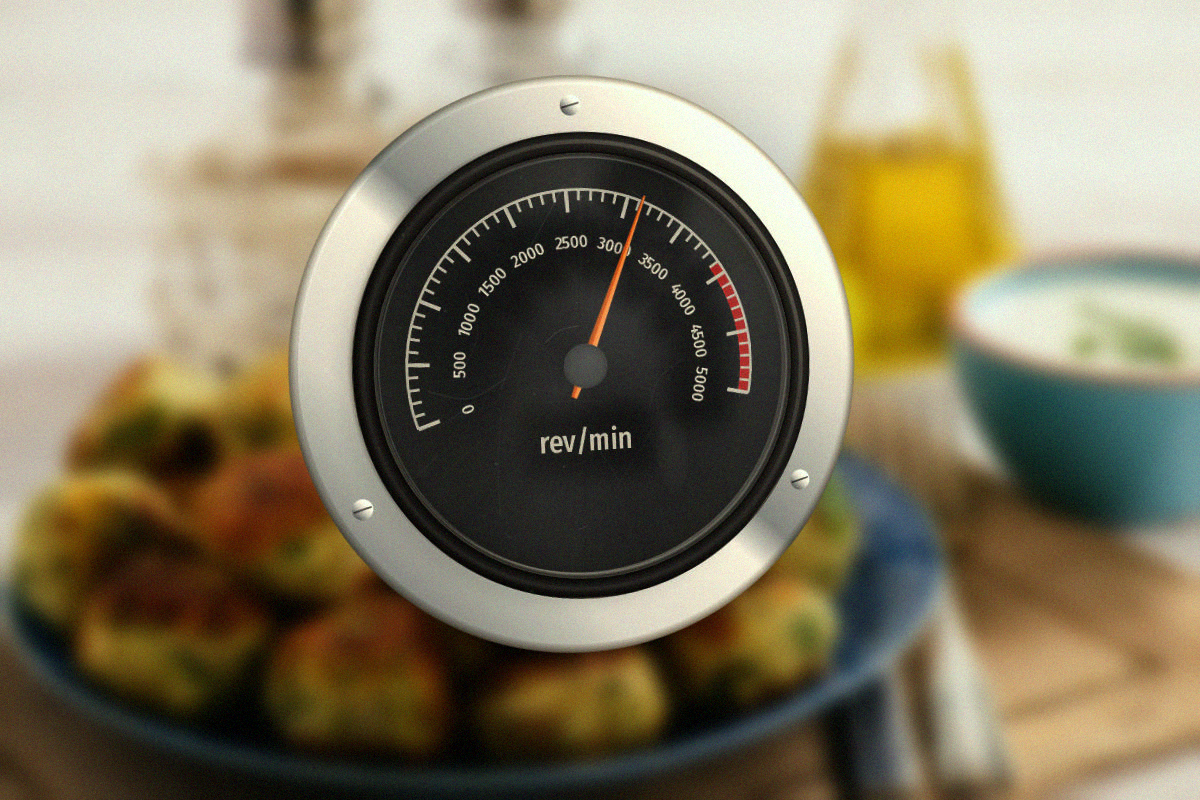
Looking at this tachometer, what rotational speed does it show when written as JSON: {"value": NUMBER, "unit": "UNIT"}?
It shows {"value": 3100, "unit": "rpm"}
